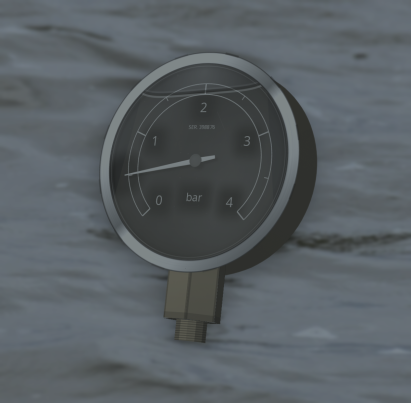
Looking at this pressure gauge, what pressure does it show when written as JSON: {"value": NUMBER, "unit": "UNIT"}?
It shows {"value": 0.5, "unit": "bar"}
